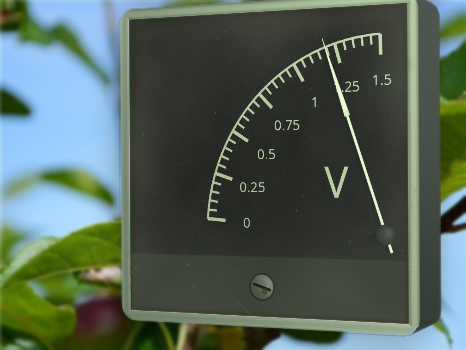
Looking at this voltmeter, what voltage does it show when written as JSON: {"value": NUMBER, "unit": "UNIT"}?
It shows {"value": 1.2, "unit": "V"}
